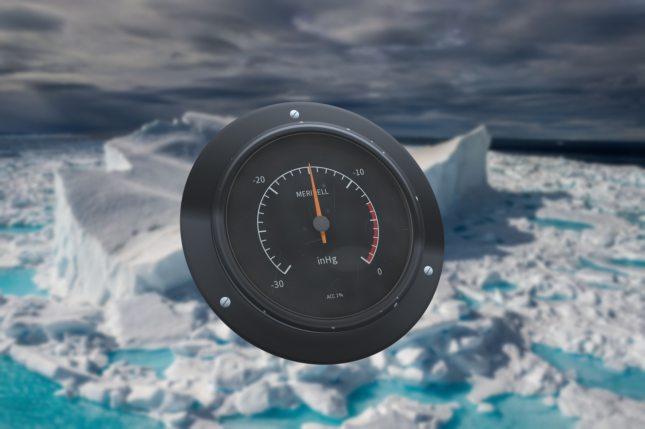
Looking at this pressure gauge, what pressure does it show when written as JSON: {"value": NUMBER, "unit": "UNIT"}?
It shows {"value": -15, "unit": "inHg"}
